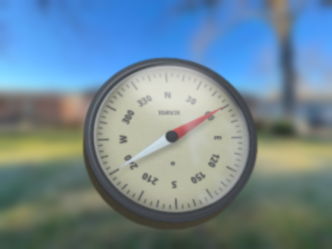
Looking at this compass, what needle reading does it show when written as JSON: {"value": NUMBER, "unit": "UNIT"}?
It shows {"value": 60, "unit": "°"}
